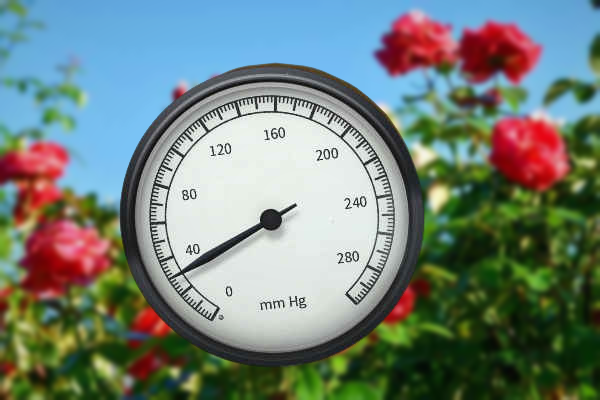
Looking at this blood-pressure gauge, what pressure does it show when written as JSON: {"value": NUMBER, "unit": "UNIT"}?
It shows {"value": 30, "unit": "mmHg"}
